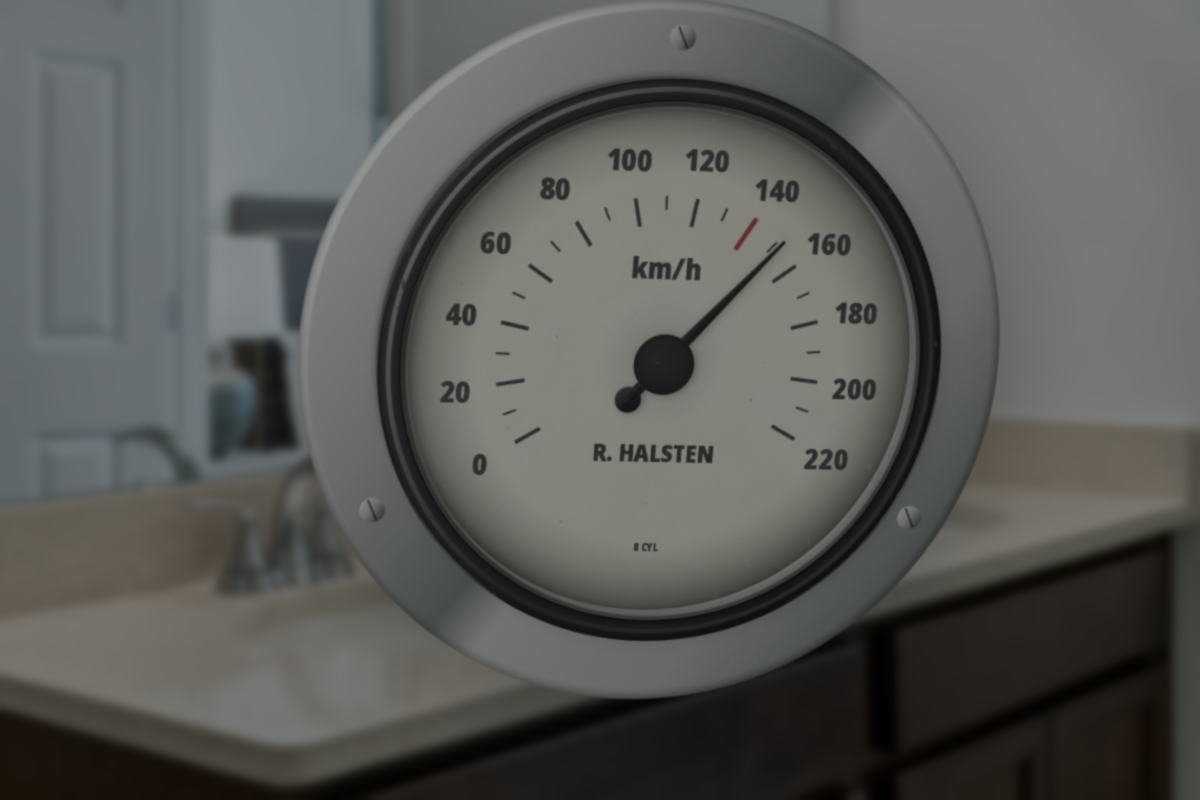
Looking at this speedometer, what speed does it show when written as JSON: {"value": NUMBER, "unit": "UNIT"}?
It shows {"value": 150, "unit": "km/h"}
